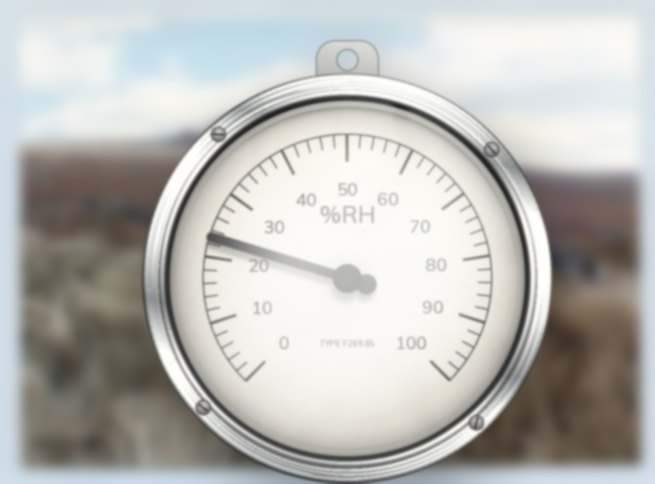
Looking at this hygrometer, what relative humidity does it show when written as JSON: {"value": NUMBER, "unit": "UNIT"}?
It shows {"value": 23, "unit": "%"}
